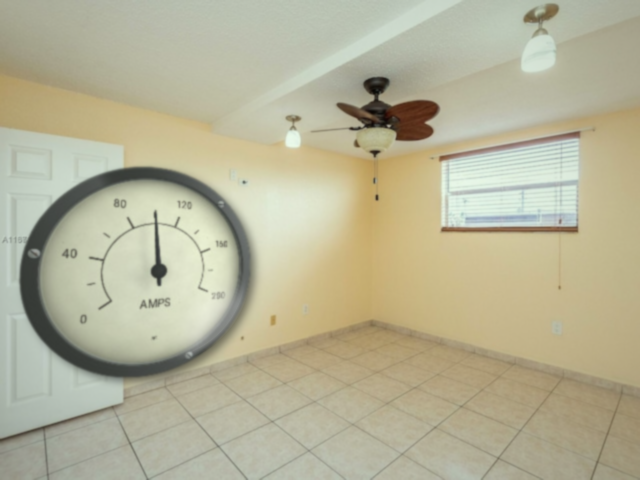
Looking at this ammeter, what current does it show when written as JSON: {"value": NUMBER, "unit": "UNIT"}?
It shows {"value": 100, "unit": "A"}
